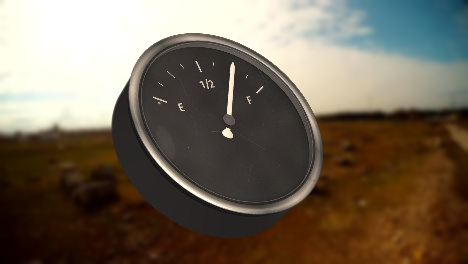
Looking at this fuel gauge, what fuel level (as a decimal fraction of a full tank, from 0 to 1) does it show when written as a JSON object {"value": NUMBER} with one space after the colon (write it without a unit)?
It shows {"value": 0.75}
